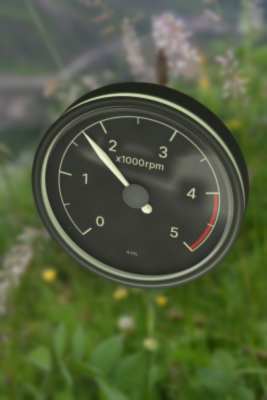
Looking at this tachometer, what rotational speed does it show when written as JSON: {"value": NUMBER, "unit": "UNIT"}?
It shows {"value": 1750, "unit": "rpm"}
